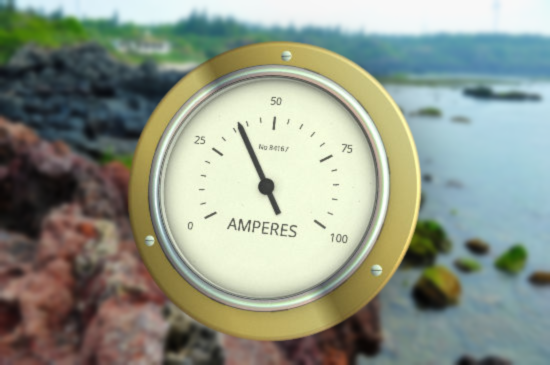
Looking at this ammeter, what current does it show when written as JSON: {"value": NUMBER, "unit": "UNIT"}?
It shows {"value": 37.5, "unit": "A"}
